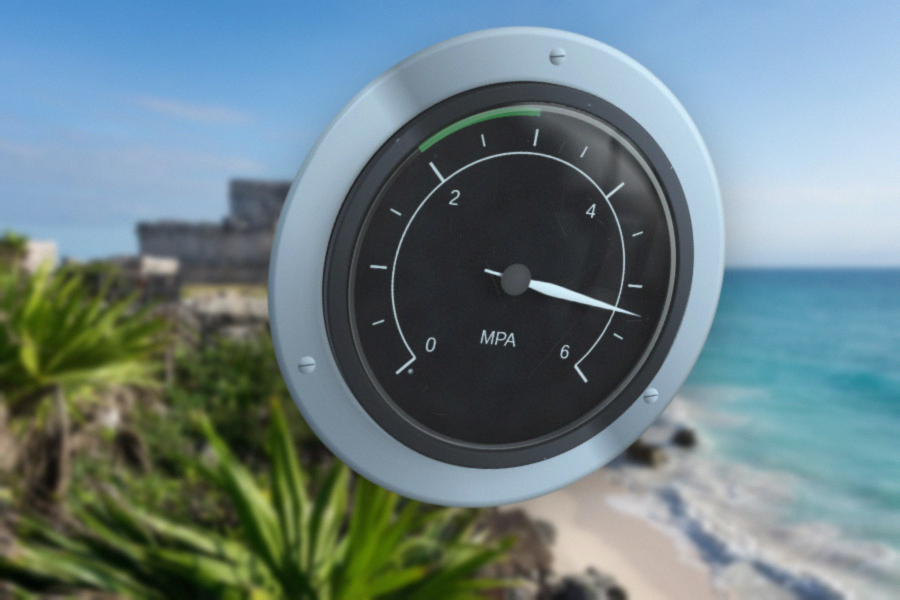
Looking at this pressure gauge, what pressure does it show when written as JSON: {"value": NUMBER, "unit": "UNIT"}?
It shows {"value": 5.25, "unit": "MPa"}
